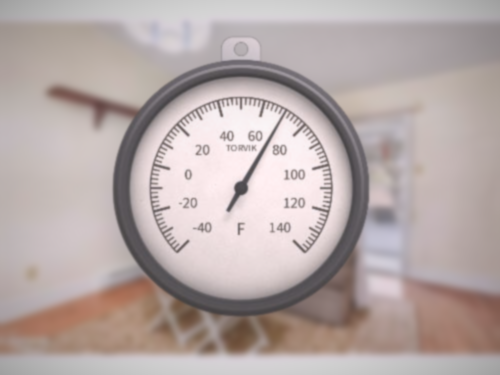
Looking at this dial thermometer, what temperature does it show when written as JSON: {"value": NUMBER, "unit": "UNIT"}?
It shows {"value": 70, "unit": "°F"}
